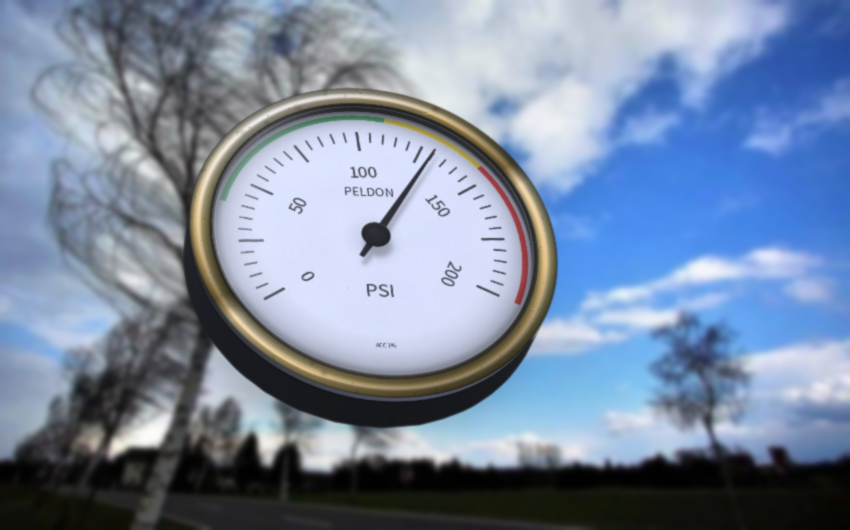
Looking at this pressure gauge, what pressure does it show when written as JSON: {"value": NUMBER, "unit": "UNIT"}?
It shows {"value": 130, "unit": "psi"}
